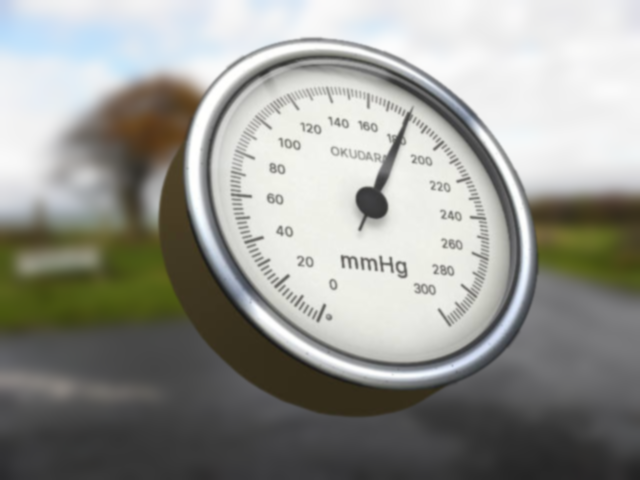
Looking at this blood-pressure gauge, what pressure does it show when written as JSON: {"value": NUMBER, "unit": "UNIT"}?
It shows {"value": 180, "unit": "mmHg"}
